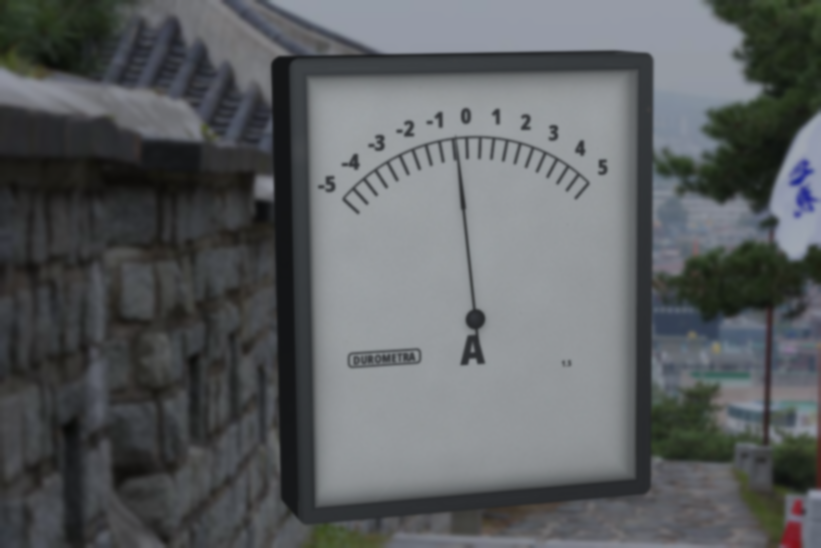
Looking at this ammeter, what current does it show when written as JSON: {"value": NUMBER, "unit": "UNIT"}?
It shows {"value": -0.5, "unit": "A"}
